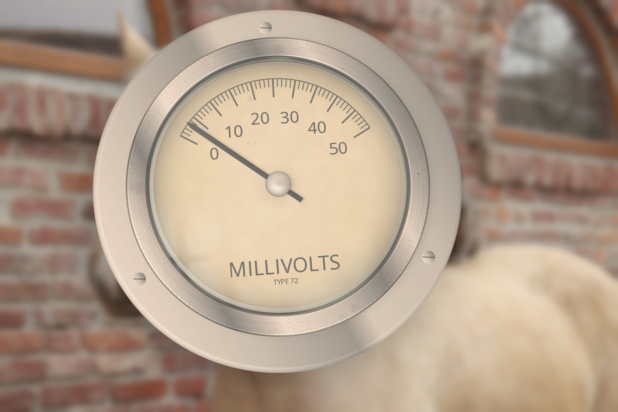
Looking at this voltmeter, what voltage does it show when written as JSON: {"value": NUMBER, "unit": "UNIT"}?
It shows {"value": 3, "unit": "mV"}
